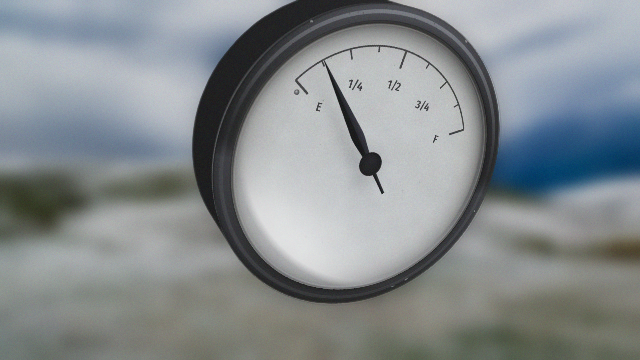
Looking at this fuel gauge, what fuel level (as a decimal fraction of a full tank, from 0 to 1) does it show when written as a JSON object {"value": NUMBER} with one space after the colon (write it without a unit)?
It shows {"value": 0.125}
